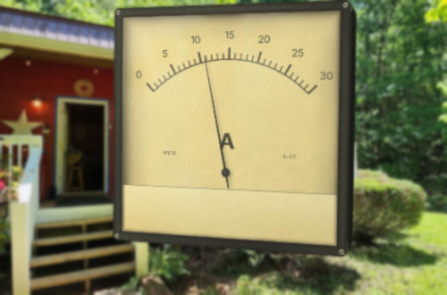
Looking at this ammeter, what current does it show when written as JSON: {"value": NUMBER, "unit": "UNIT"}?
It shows {"value": 11, "unit": "A"}
